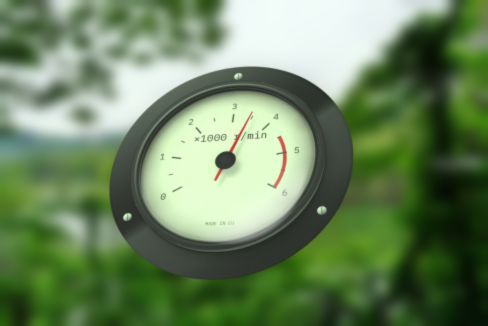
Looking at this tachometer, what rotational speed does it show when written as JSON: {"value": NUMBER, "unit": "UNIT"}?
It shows {"value": 3500, "unit": "rpm"}
